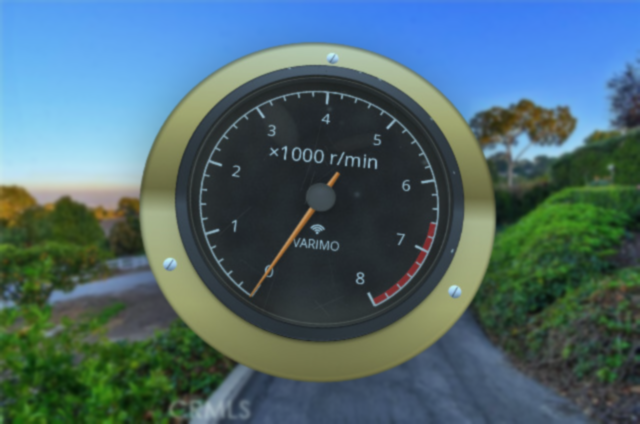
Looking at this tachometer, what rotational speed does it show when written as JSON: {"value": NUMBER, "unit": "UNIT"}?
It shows {"value": 0, "unit": "rpm"}
